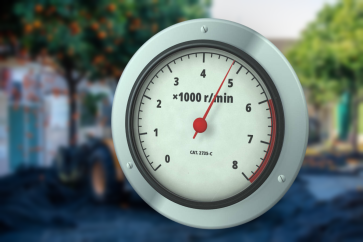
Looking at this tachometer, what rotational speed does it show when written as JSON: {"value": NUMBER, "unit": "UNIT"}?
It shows {"value": 4800, "unit": "rpm"}
